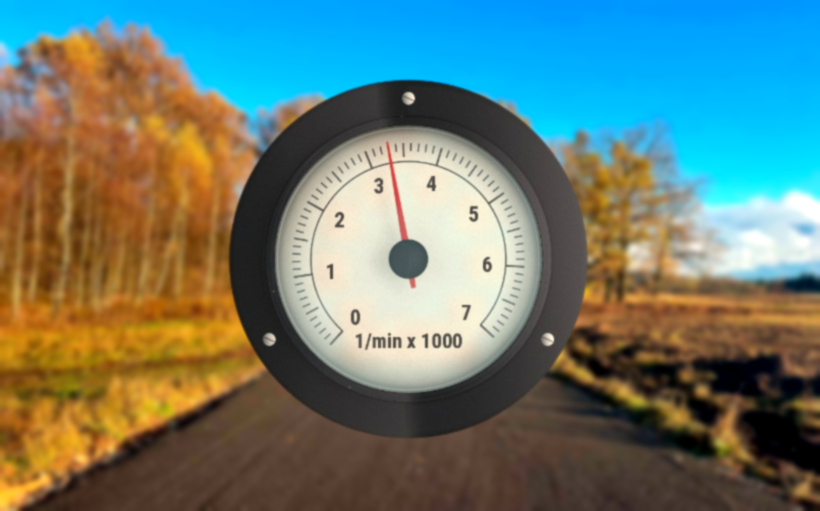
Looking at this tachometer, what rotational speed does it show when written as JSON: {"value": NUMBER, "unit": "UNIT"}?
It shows {"value": 3300, "unit": "rpm"}
